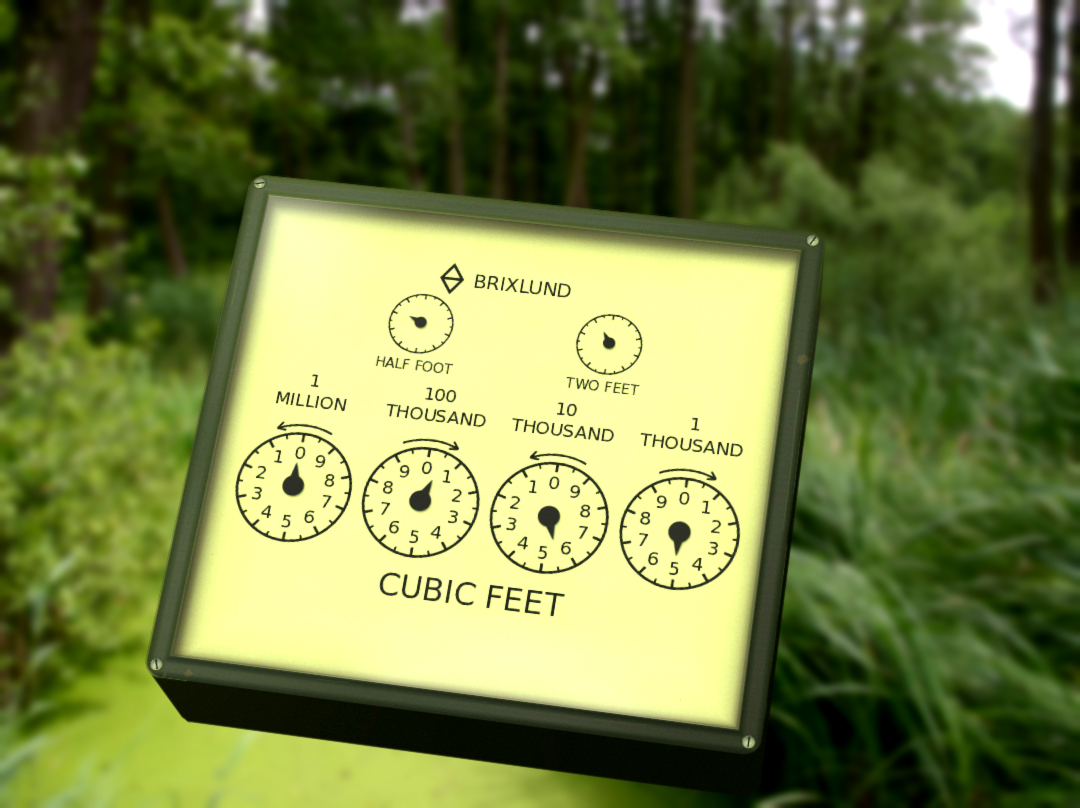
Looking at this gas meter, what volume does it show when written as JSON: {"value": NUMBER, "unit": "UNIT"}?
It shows {"value": 5500, "unit": "ft³"}
